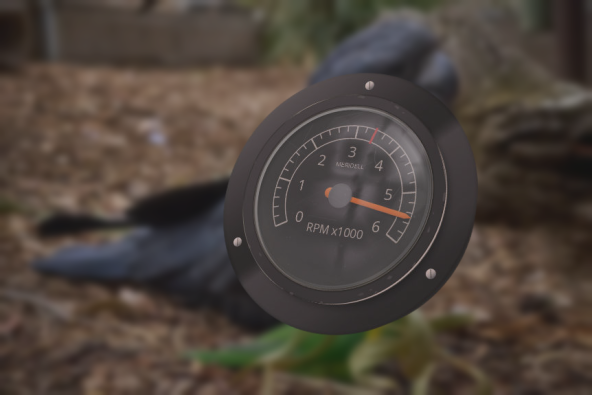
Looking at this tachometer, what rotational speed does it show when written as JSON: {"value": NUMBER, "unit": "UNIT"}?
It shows {"value": 5500, "unit": "rpm"}
